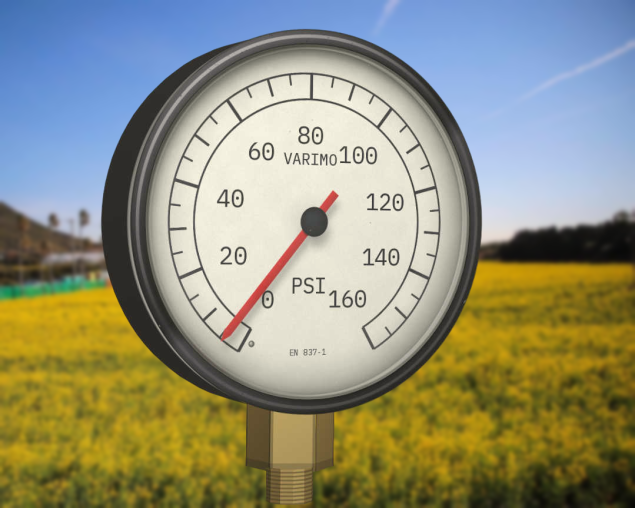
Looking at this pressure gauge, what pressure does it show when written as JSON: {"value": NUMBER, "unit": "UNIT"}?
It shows {"value": 5, "unit": "psi"}
